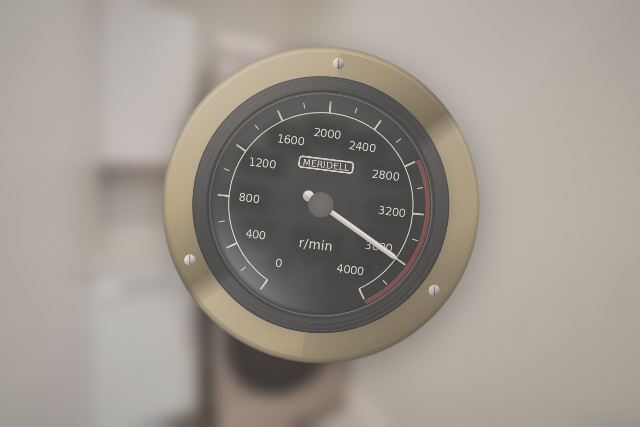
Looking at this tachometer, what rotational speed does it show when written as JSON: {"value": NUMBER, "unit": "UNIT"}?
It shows {"value": 3600, "unit": "rpm"}
